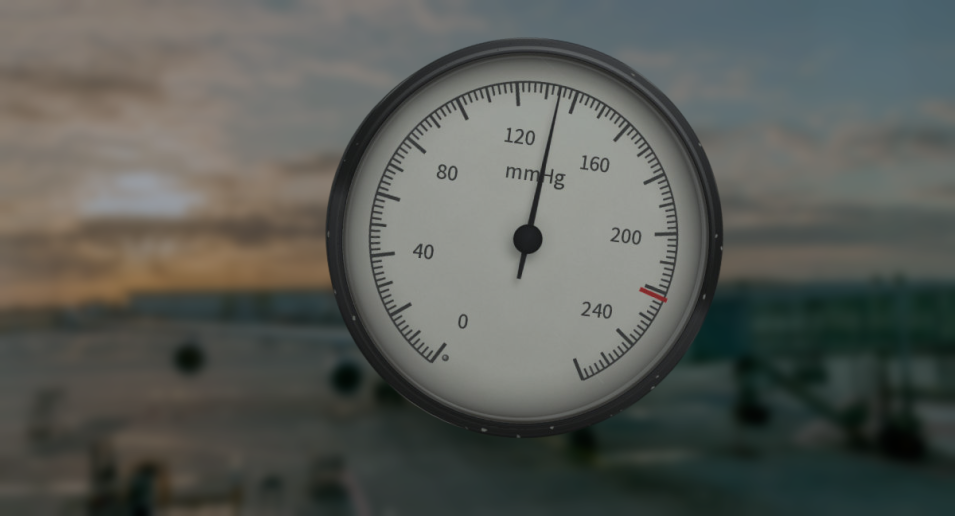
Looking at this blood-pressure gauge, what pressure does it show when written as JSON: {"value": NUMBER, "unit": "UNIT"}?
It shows {"value": 134, "unit": "mmHg"}
